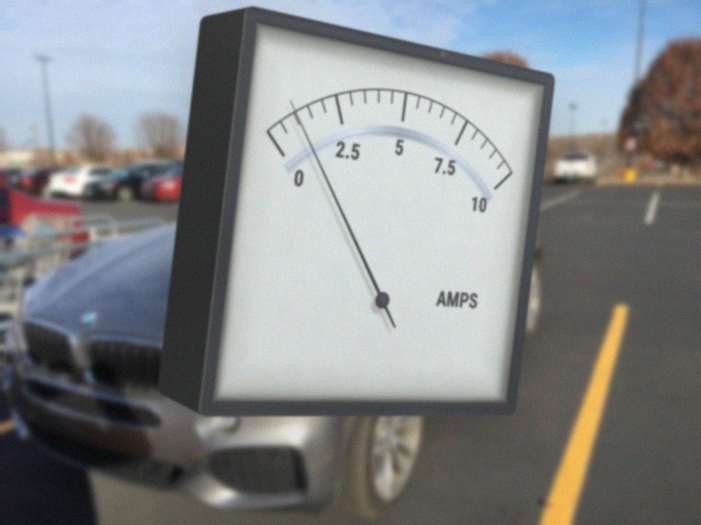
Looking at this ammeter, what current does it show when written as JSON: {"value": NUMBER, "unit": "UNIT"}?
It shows {"value": 1, "unit": "A"}
